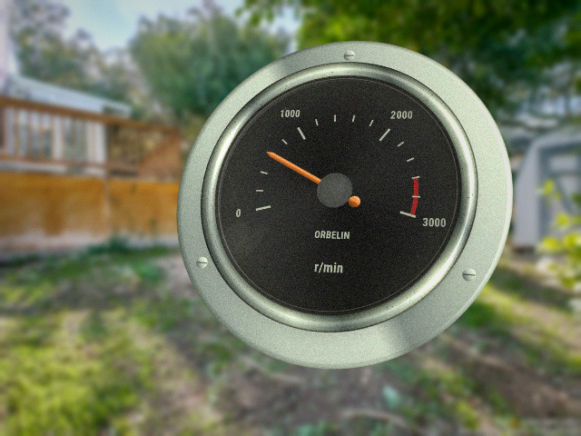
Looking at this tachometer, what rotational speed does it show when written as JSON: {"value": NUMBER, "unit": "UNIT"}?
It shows {"value": 600, "unit": "rpm"}
